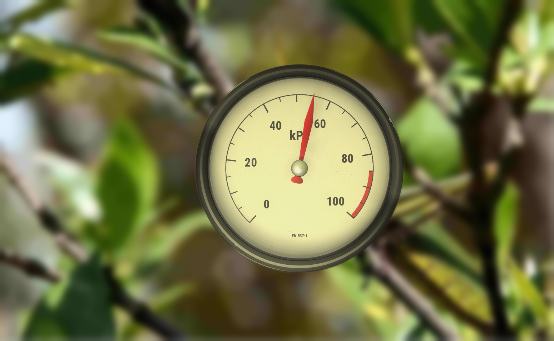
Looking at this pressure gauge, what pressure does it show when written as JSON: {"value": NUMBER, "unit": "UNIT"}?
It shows {"value": 55, "unit": "kPa"}
